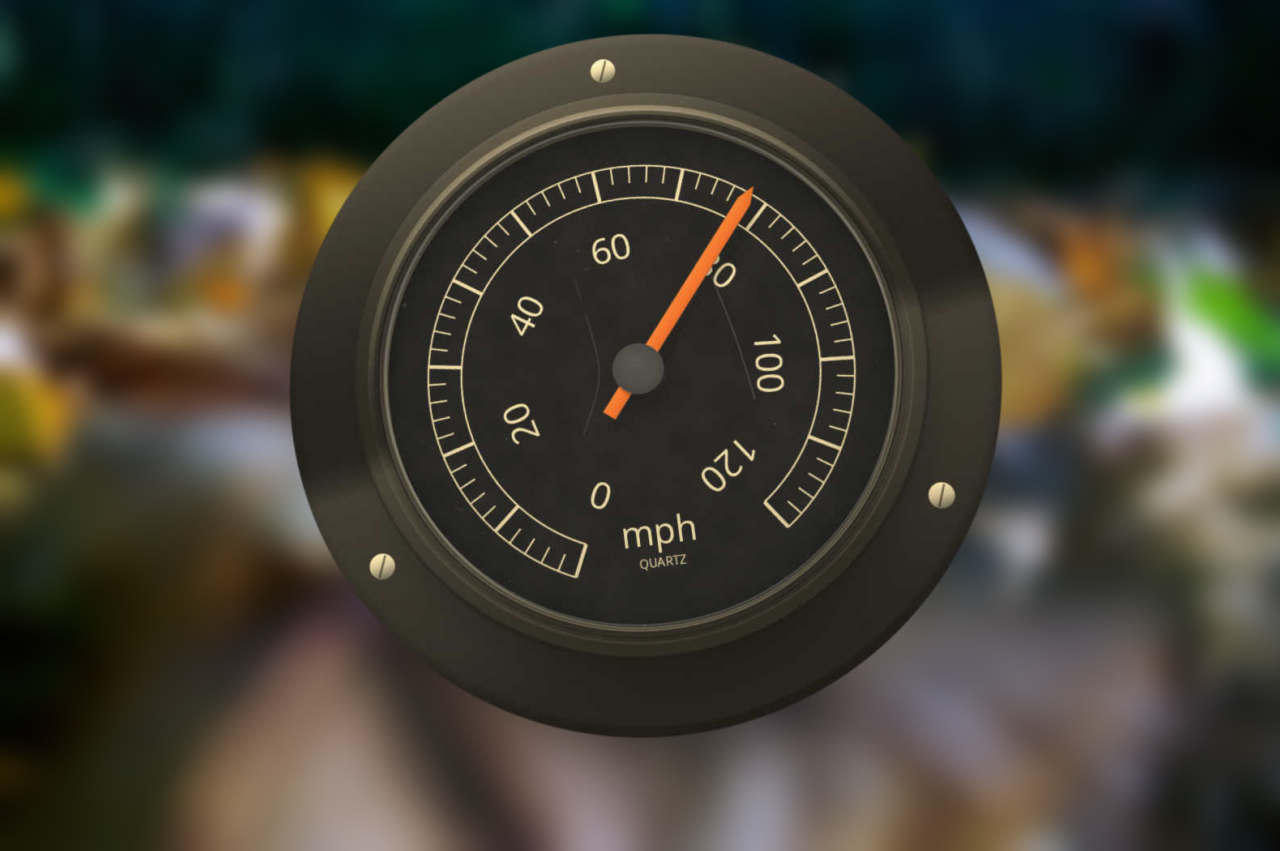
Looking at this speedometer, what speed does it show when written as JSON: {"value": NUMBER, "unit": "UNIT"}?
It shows {"value": 78, "unit": "mph"}
